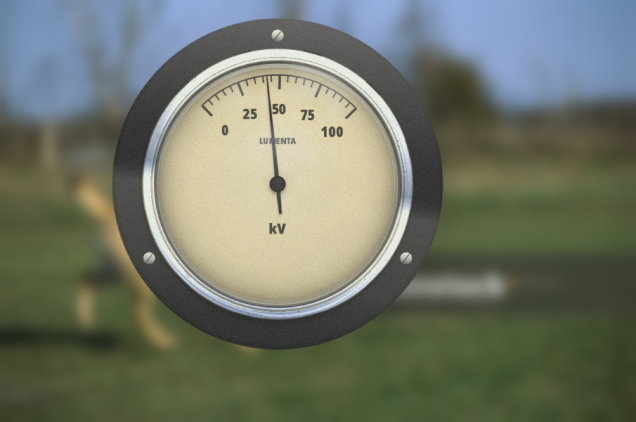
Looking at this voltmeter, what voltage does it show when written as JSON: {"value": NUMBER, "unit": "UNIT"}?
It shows {"value": 42.5, "unit": "kV"}
